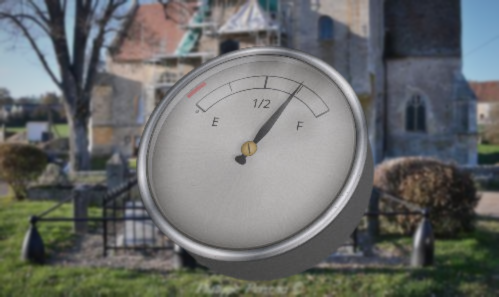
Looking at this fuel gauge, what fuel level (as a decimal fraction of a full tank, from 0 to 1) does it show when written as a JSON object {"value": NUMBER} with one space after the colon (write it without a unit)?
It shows {"value": 0.75}
